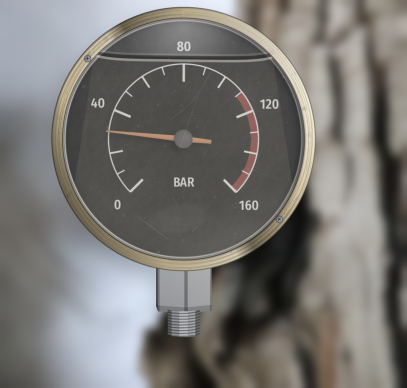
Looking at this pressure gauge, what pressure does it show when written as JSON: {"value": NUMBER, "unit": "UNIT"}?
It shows {"value": 30, "unit": "bar"}
